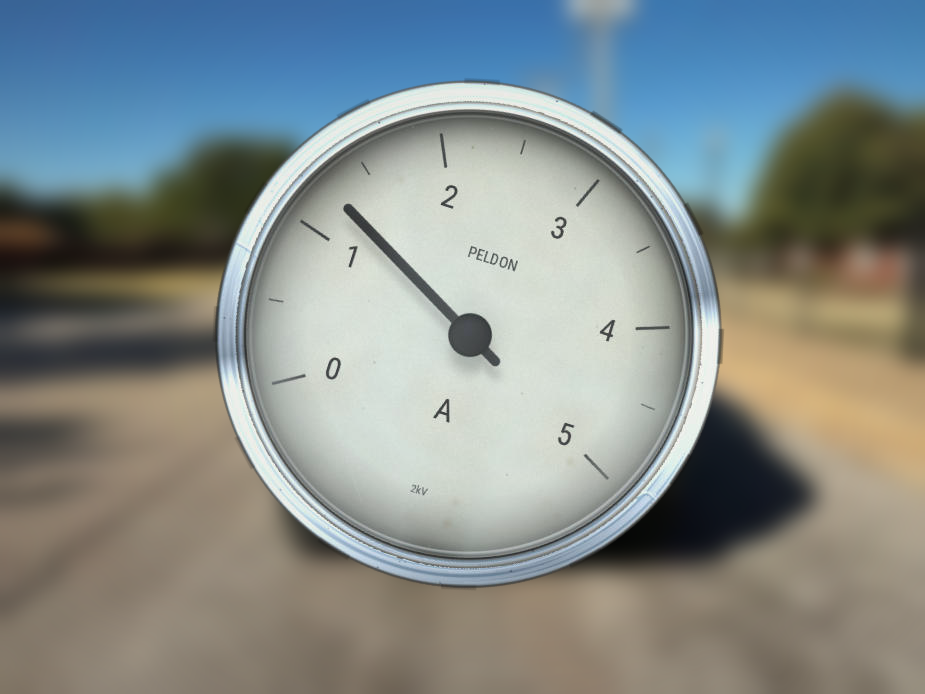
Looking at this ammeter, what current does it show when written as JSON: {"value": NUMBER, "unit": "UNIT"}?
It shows {"value": 1.25, "unit": "A"}
